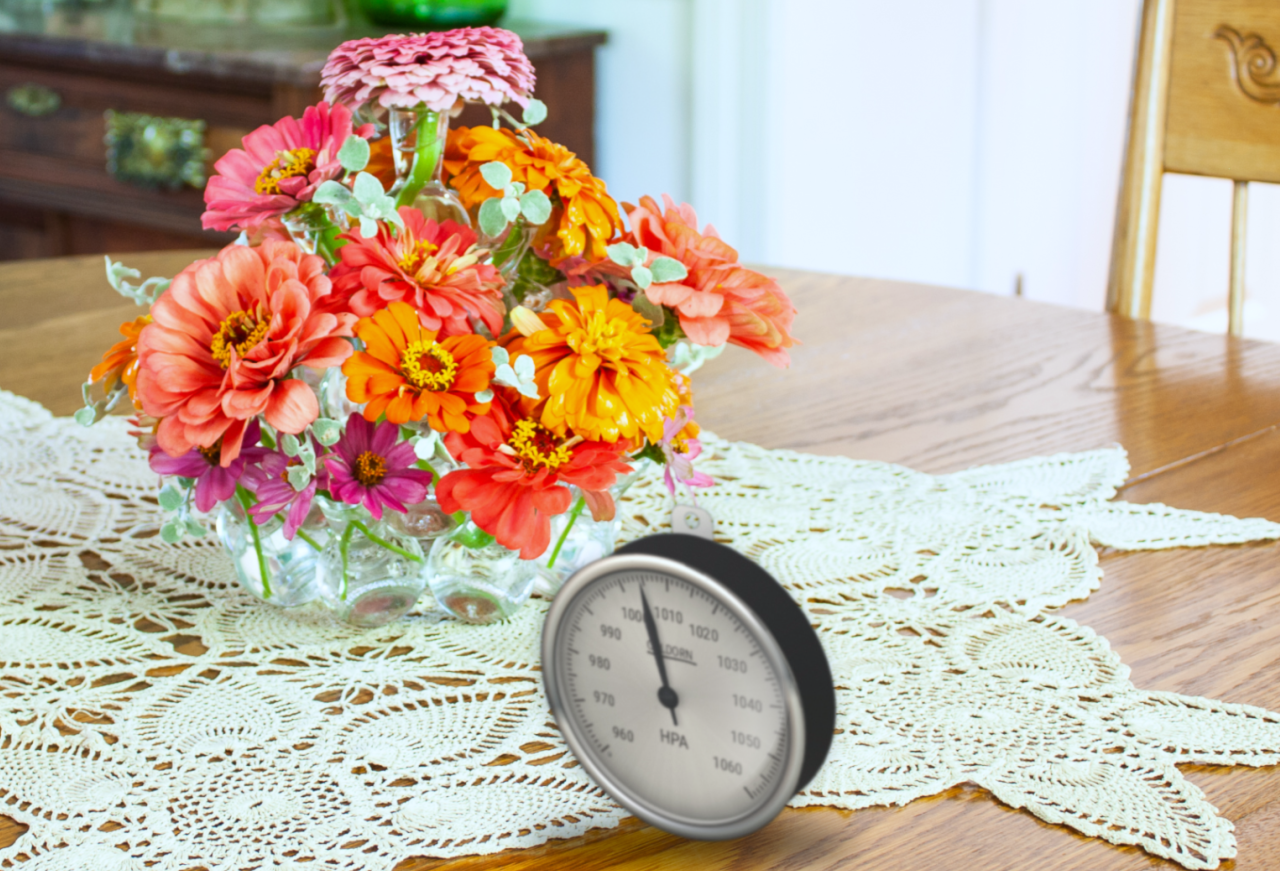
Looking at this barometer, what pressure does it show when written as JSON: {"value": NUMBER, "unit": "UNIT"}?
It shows {"value": 1005, "unit": "hPa"}
